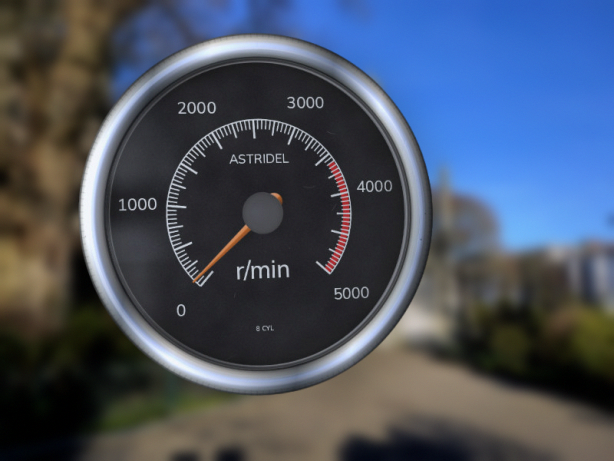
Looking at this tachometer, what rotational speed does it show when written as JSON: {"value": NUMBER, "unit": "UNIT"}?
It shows {"value": 100, "unit": "rpm"}
